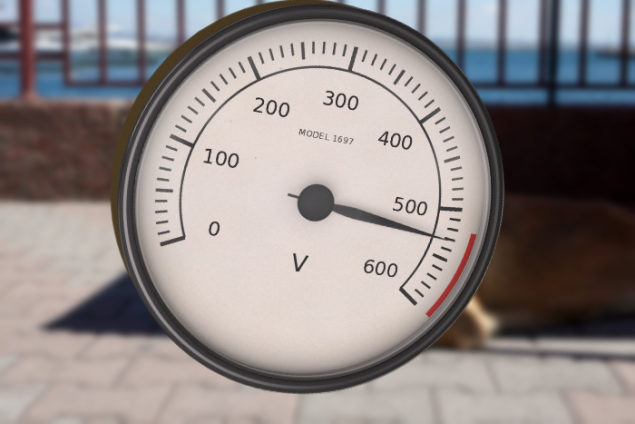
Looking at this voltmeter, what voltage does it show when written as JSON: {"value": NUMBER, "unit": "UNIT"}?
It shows {"value": 530, "unit": "V"}
